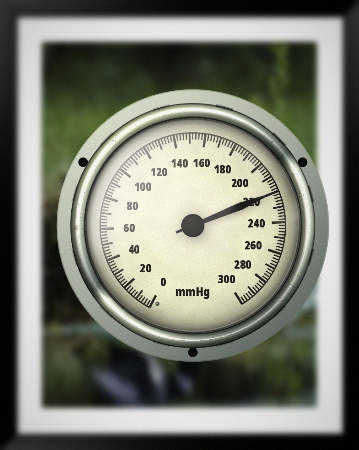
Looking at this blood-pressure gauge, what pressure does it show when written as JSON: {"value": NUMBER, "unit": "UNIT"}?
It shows {"value": 220, "unit": "mmHg"}
